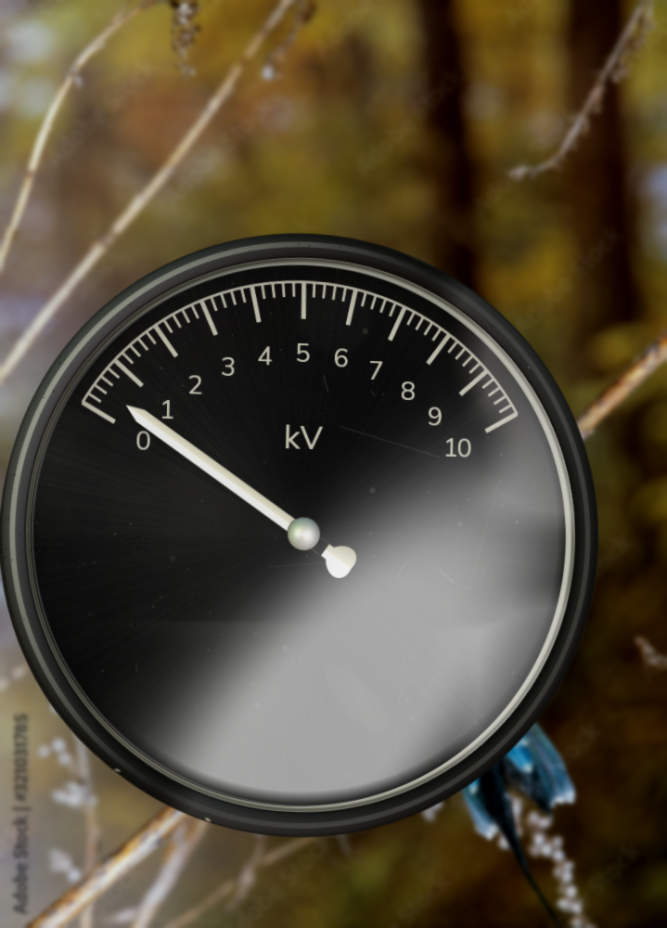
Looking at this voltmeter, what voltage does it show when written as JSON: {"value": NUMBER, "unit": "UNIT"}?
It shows {"value": 0.4, "unit": "kV"}
